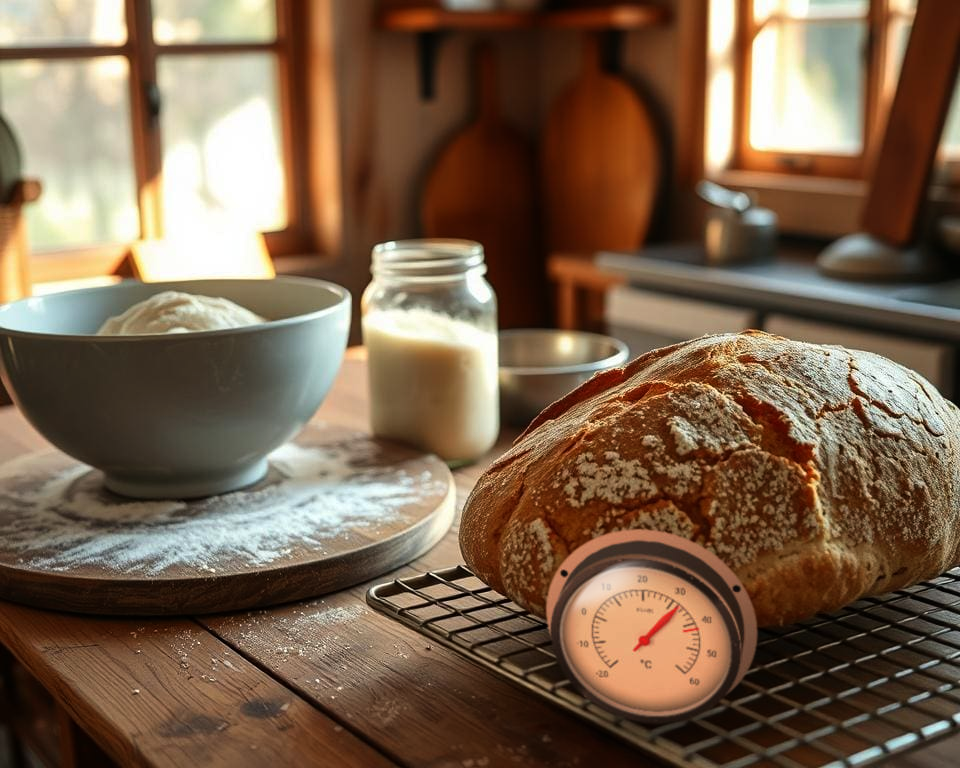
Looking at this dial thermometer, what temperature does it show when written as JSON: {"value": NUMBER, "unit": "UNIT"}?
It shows {"value": 32, "unit": "°C"}
